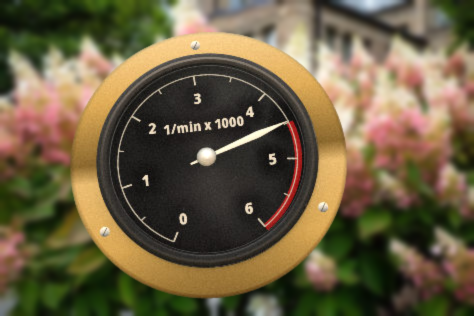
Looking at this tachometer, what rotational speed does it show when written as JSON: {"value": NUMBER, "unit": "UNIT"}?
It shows {"value": 4500, "unit": "rpm"}
